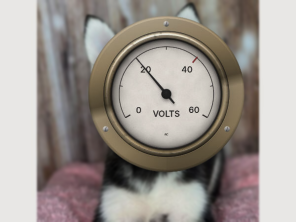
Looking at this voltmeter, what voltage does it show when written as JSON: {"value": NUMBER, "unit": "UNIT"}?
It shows {"value": 20, "unit": "V"}
